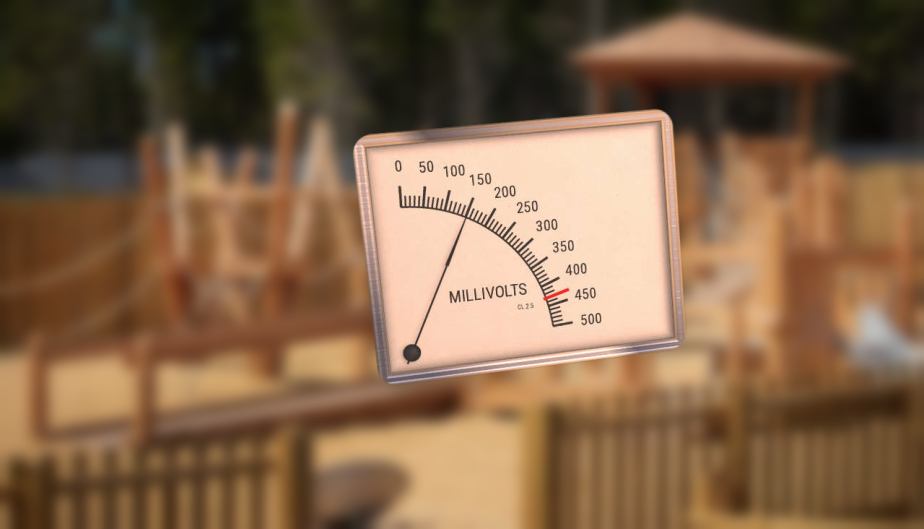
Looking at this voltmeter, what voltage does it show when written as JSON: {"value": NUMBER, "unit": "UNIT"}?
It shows {"value": 150, "unit": "mV"}
